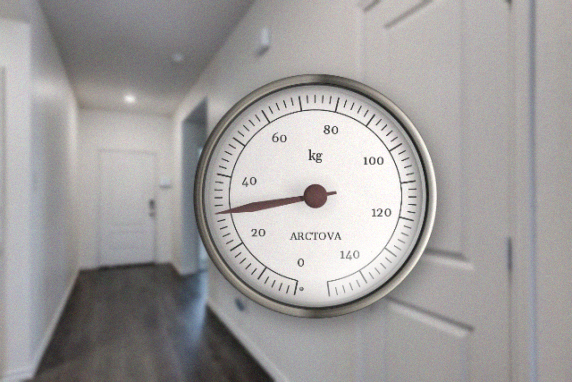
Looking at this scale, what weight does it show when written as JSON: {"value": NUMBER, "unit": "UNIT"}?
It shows {"value": 30, "unit": "kg"}
